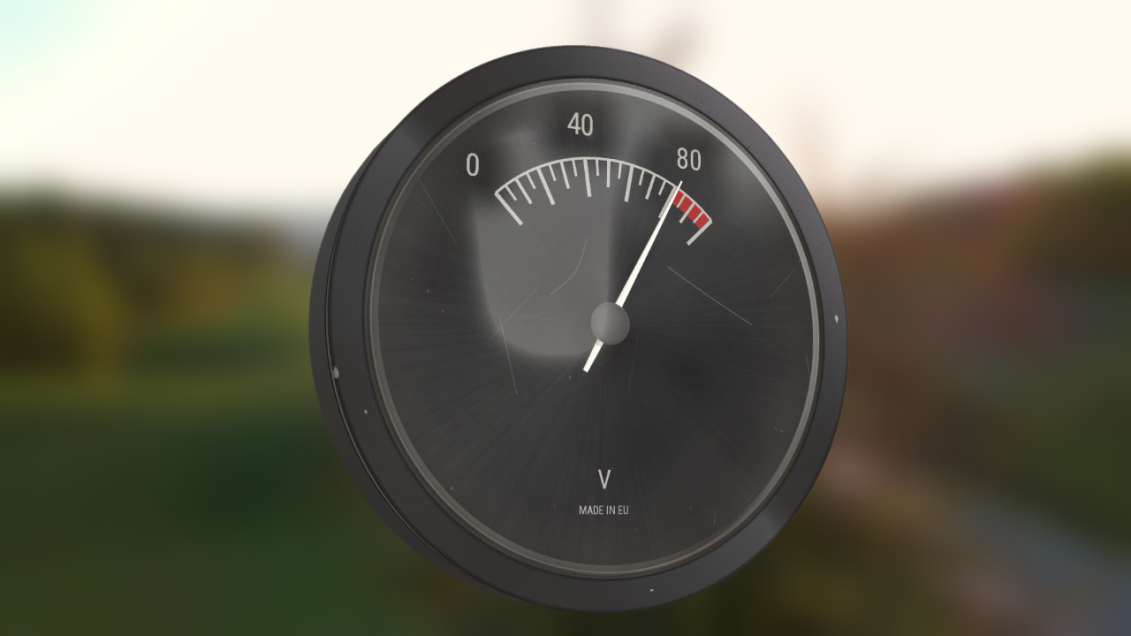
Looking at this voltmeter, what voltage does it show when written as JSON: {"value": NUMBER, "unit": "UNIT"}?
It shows {"value": 80, "unit": "V"}
